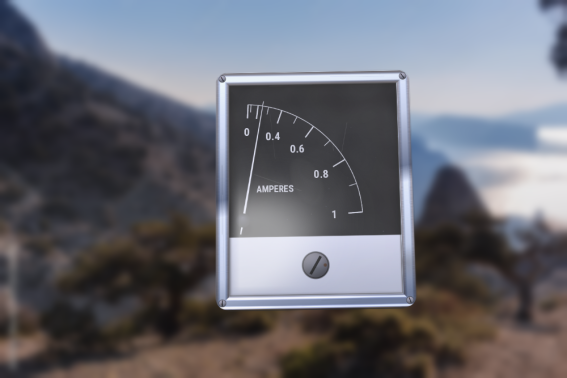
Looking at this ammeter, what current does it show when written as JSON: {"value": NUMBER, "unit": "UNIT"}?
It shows {"value": 0.25, "unit": "A"}
